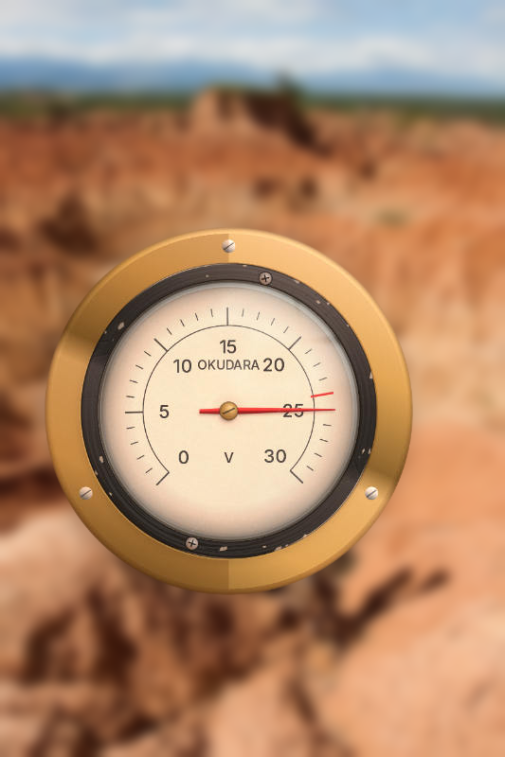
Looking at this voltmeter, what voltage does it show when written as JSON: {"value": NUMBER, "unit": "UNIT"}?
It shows {"value": 25, "unit": "V"}
